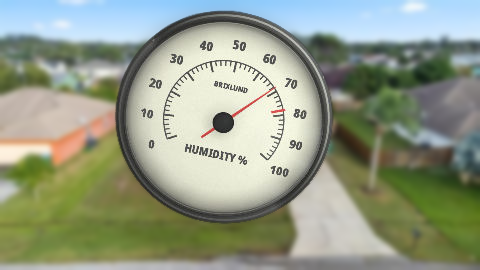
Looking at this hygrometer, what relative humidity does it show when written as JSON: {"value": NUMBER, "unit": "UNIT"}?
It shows {"value": 68, "unit": "%"}
